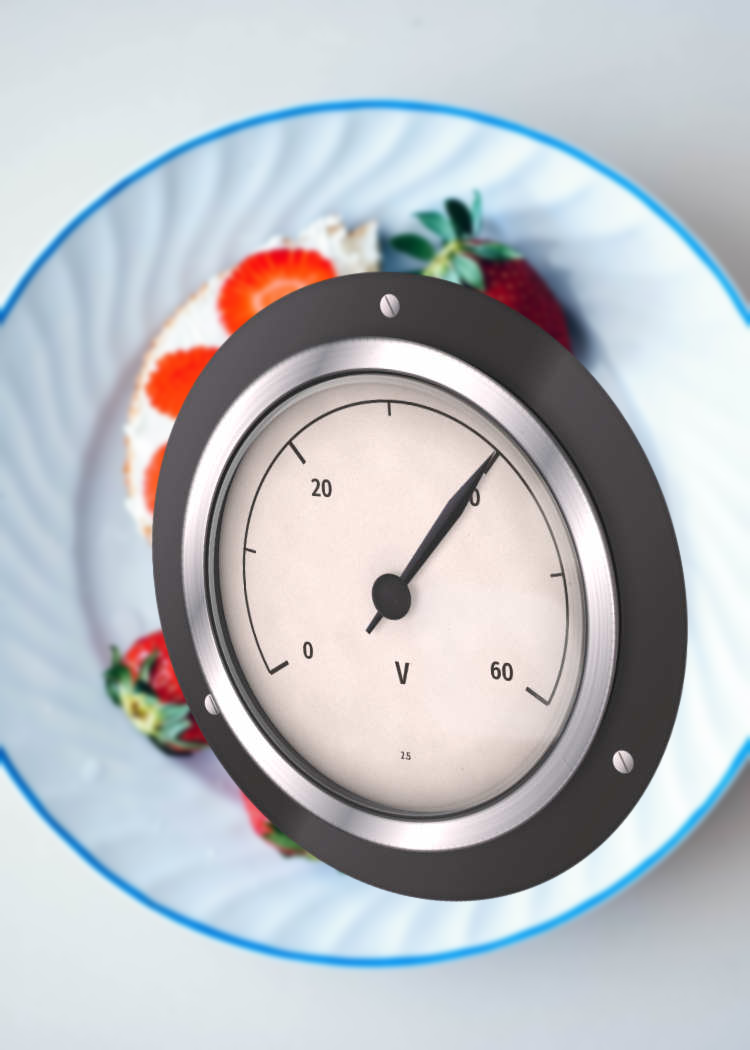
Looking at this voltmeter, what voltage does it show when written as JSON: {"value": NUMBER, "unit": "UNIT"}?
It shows {"value": 40, "unit": "V"}
